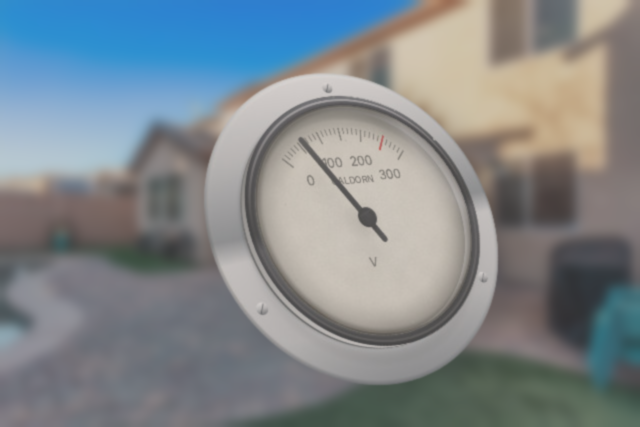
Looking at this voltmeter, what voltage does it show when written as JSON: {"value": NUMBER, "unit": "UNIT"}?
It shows {"value": 50, "unit": "V"}
